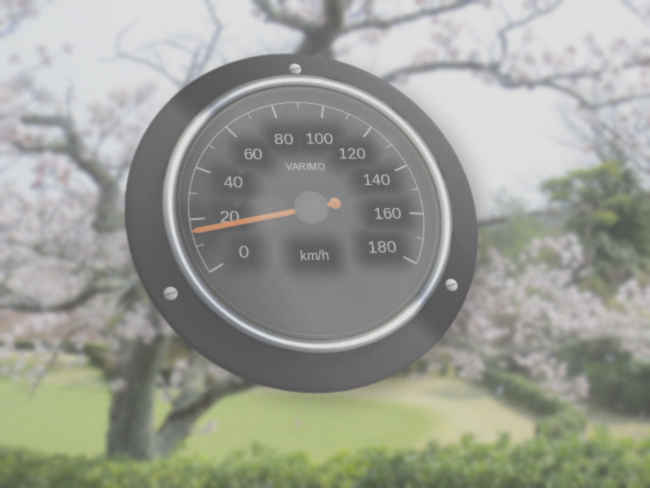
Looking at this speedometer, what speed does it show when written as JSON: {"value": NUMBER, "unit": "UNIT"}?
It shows {"value": 15, "unit": "km/h"}
